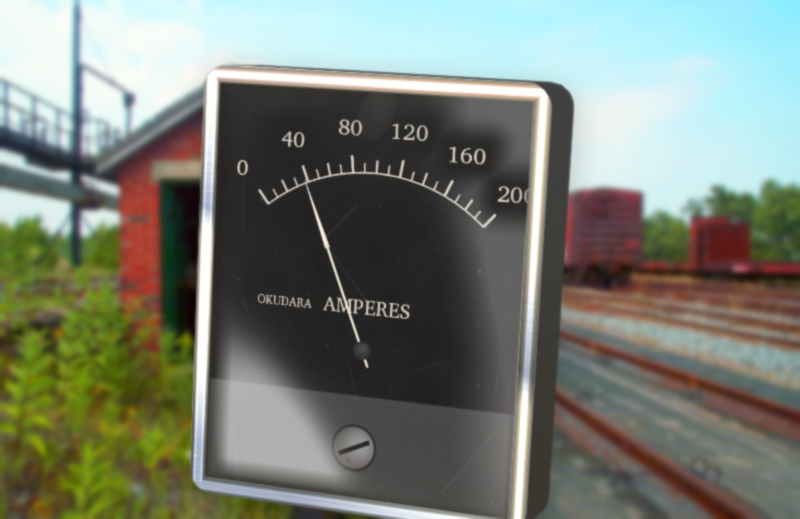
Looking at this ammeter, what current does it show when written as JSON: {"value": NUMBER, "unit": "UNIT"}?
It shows {"value": 40, "unit": "A"}
